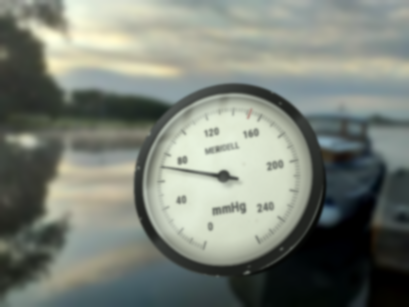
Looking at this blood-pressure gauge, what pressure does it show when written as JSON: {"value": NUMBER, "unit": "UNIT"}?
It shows {"value": 70, "unit": "mmHg"}
